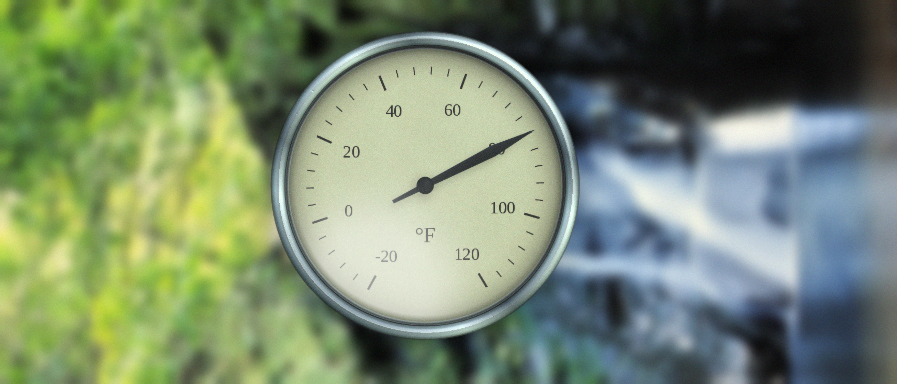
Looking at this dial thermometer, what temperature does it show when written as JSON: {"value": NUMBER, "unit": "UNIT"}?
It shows {"value": 80, "unit": "°F"}
